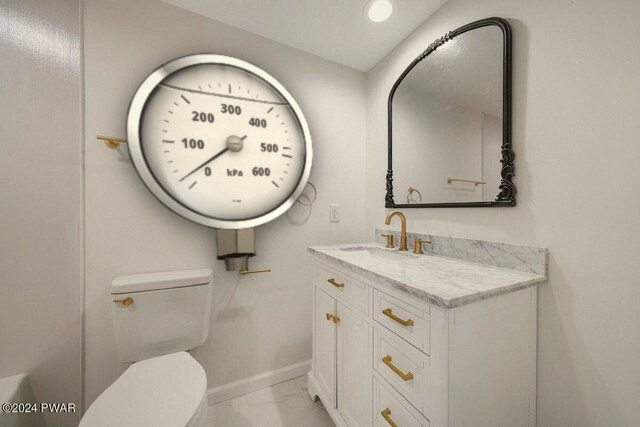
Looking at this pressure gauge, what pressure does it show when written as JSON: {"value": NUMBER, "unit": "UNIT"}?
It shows {"value": 20, "unit": "kPa"}
